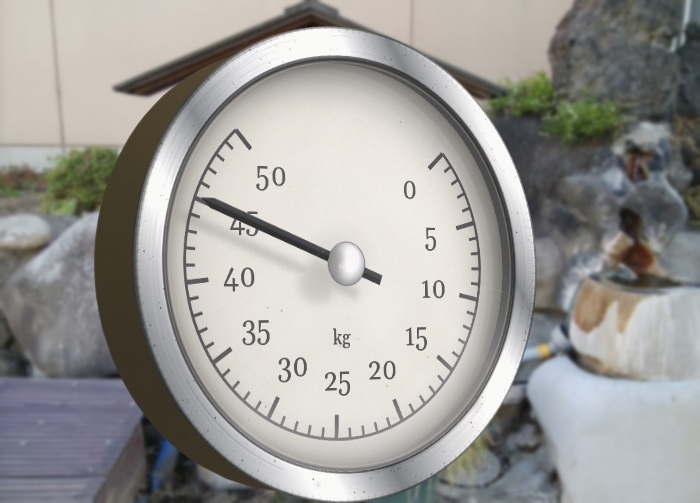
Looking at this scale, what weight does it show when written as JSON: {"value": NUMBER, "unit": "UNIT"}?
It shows {"value": 45, "unit": "kg"}
